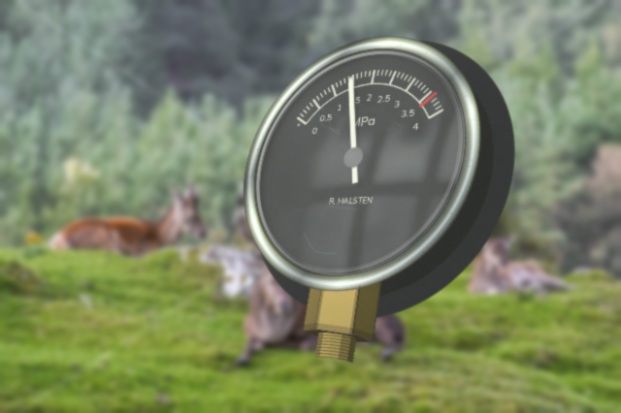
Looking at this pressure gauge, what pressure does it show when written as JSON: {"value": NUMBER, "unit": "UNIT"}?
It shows {"value": 1.5, "unit": "MPa"}
